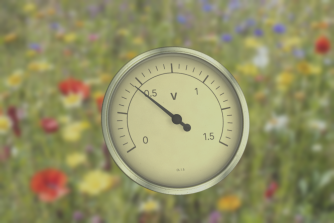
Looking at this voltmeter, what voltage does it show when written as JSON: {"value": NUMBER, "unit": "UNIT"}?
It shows {"value": 0.45, "unit": "V"}
